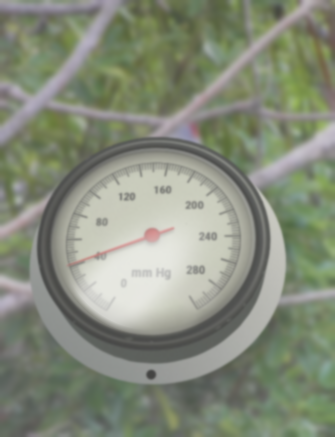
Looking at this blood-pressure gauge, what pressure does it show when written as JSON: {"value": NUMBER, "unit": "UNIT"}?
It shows {"value": 40, "unit": "mmHg"}
